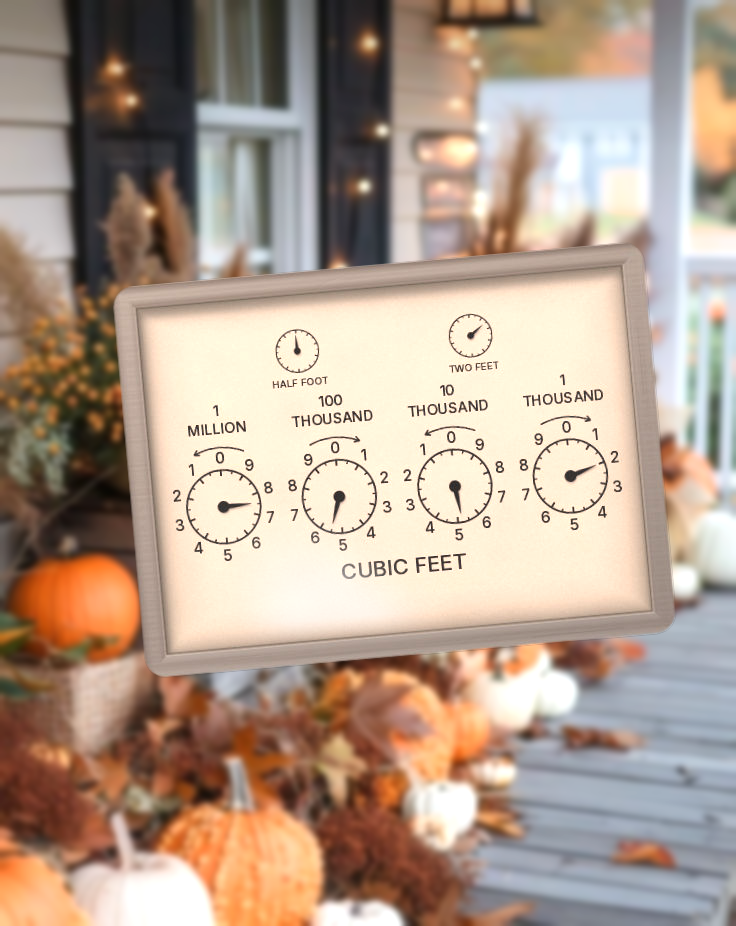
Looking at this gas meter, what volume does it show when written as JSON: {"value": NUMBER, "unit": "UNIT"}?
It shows {"value": 755200, "unit": "ft³"}
